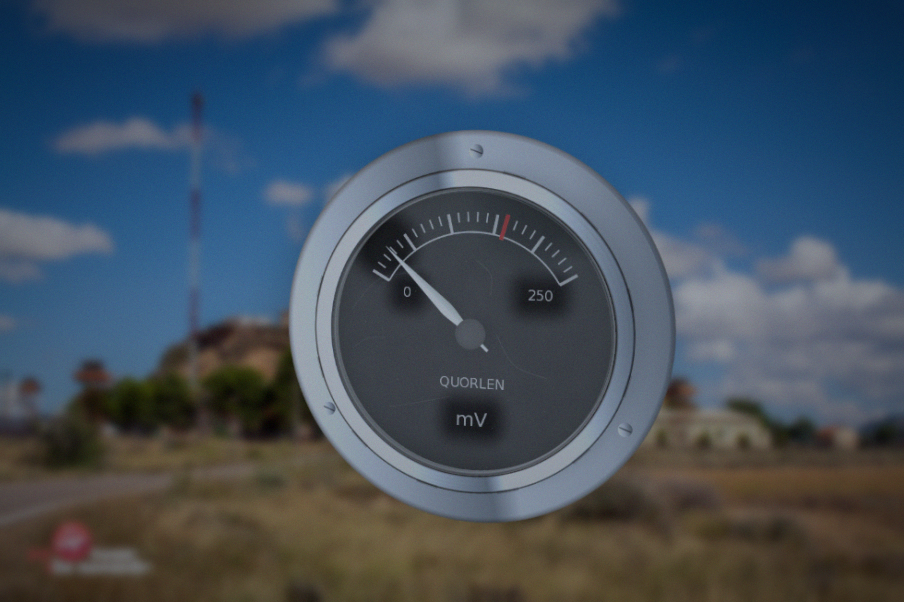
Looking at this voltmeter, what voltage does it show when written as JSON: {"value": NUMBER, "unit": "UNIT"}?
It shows {"value": 30, "unit": "mV"}
